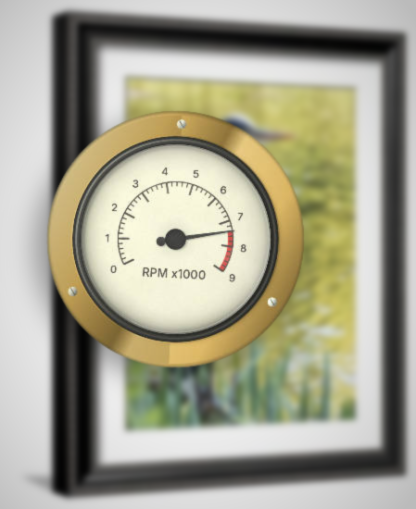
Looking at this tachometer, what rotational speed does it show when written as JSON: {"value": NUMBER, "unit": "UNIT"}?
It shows {"value": 7400, "unit": "rpm"}
